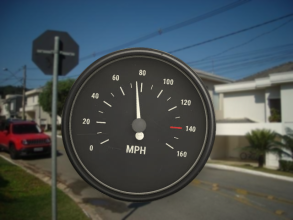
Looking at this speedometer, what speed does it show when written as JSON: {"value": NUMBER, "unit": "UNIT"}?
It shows {"value": 75, "unit": "mph"}
